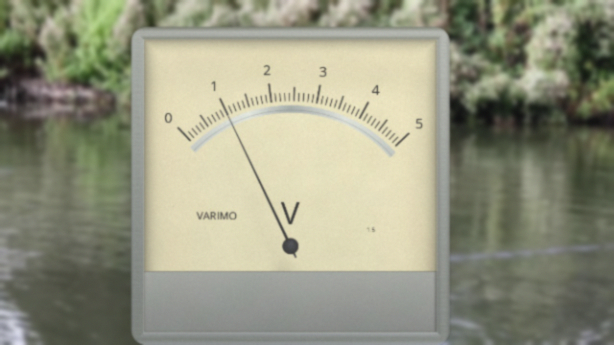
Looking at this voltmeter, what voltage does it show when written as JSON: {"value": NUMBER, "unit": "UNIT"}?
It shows {"value": 1, "unit": "V"}
